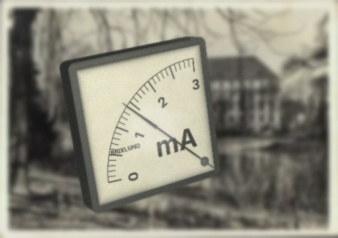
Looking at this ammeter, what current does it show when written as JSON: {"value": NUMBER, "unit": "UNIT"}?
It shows {"value": 1.4, "unit": "mA"}
